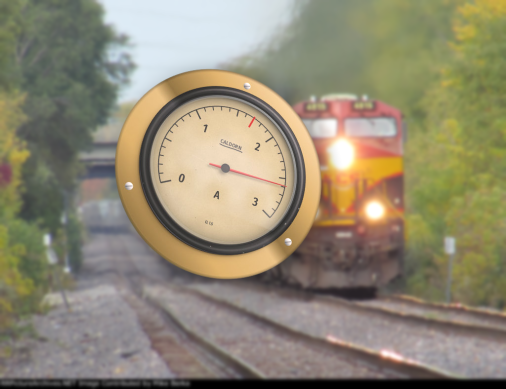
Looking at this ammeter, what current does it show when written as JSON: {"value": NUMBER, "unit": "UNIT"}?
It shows {"value": 2.6, "unit": "A"}
